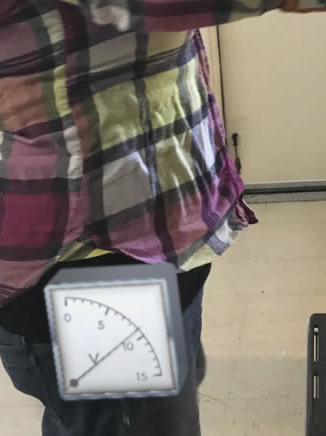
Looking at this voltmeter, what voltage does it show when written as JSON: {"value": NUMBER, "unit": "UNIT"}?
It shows {"value": 9, "unit": "V"}
